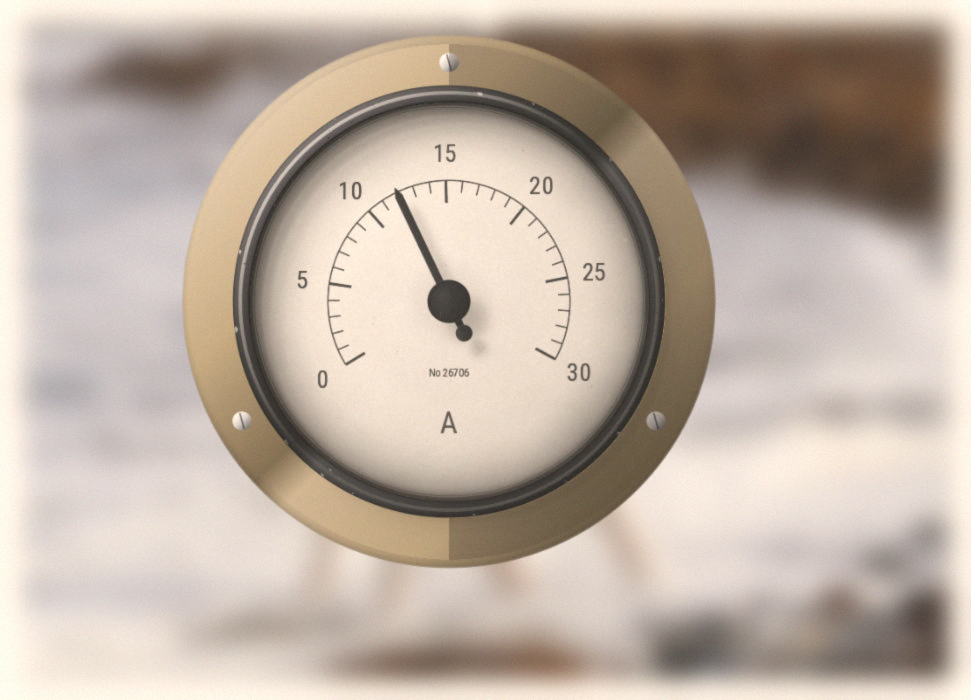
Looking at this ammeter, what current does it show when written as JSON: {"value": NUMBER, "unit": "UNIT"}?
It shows {"value": 12, "unit": "A"}
